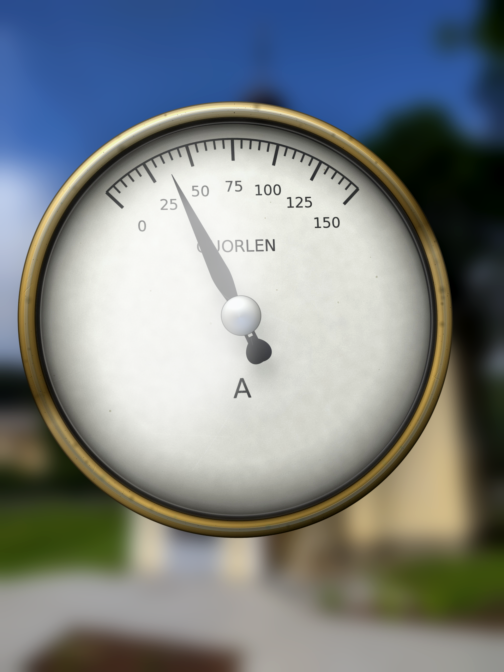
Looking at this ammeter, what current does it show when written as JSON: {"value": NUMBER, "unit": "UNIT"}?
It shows {"value": 35, "unit": "A"}
